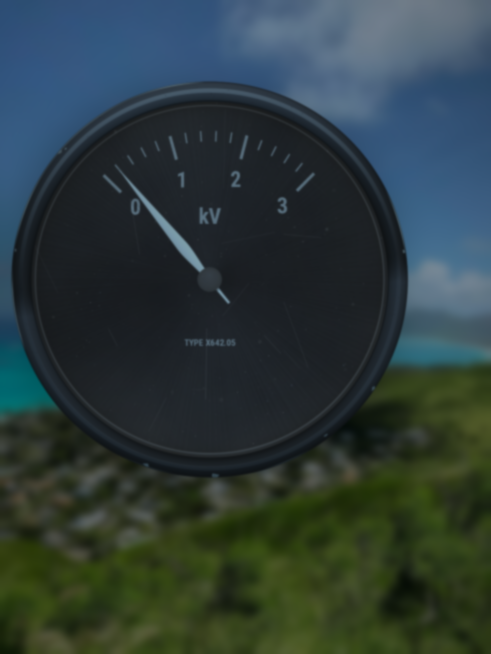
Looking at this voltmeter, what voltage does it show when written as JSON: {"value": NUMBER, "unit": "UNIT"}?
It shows {"value": 0.2, "unit": "kV"}
